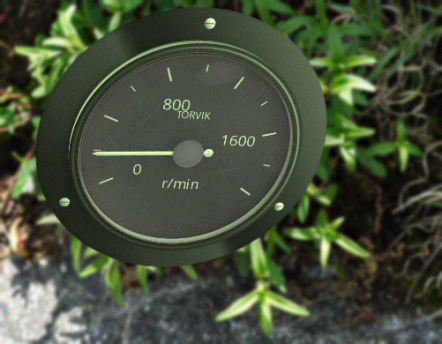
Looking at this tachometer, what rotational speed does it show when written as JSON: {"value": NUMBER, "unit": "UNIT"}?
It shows {"value": 200, "unit": "rpm"}
